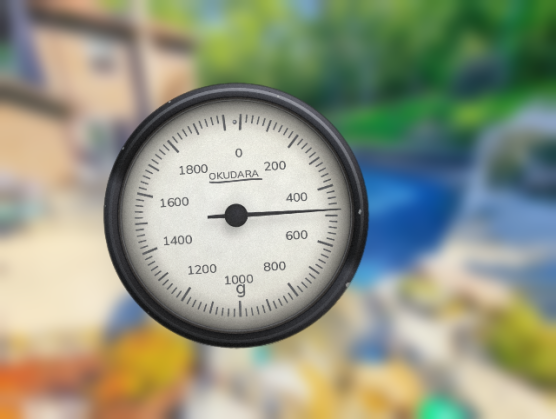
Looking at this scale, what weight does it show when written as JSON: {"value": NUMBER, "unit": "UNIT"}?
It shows {"value": 480, "unit": "g"}
